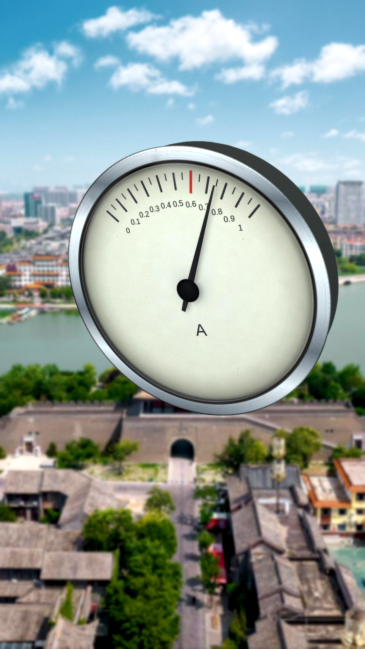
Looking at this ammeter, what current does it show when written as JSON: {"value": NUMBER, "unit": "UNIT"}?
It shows {"value": 0.75, "unit": "A"}
